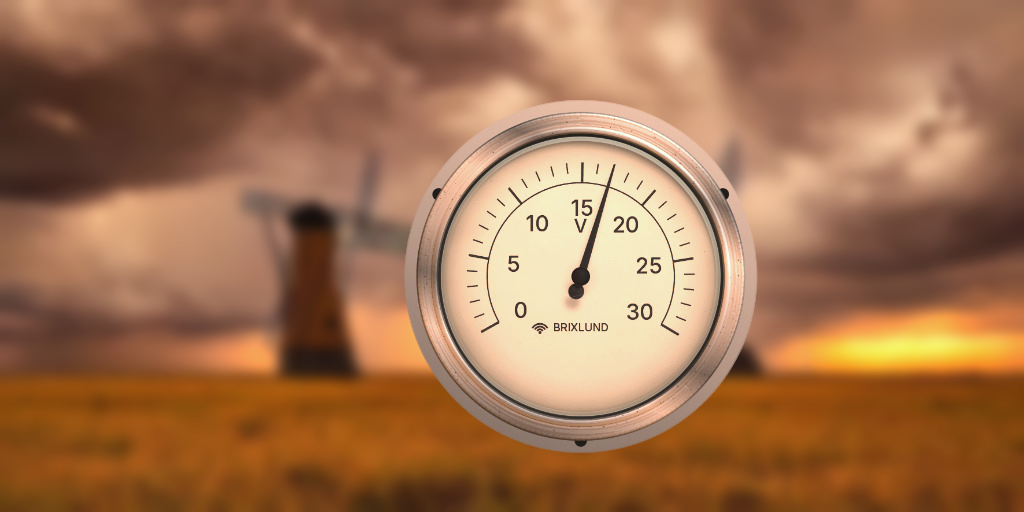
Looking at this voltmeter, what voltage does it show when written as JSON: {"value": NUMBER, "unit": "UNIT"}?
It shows {"value": 17, "unit": "V"}
